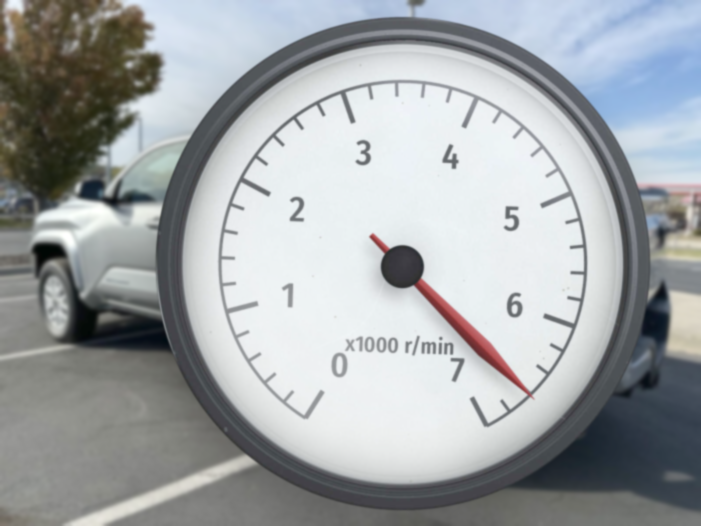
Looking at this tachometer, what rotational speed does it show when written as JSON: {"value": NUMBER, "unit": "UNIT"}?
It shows {"value": 6600, "unit": "rpm"}
